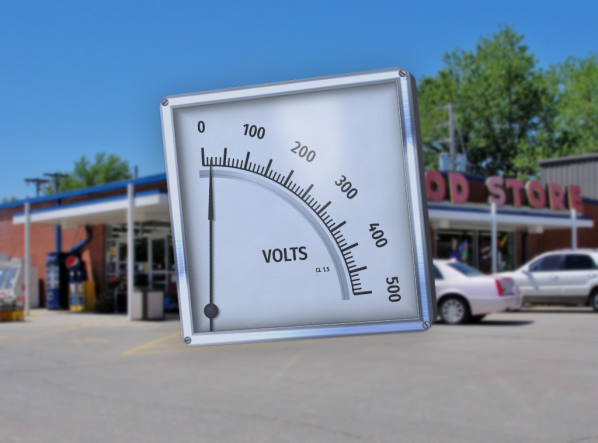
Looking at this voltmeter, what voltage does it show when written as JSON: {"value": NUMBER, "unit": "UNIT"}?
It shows {"value": 20, "unit": "V"}
